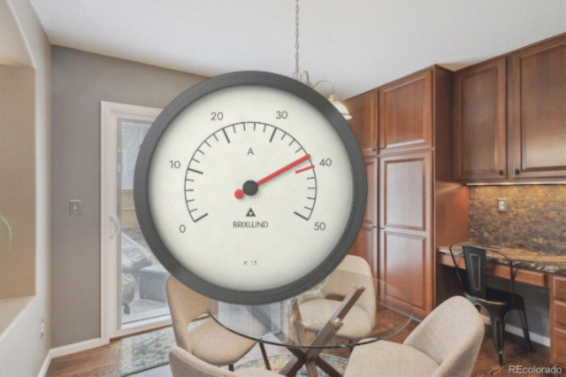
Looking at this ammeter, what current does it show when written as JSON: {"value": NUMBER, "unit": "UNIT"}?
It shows {"value": 38, "unit": "A"}
